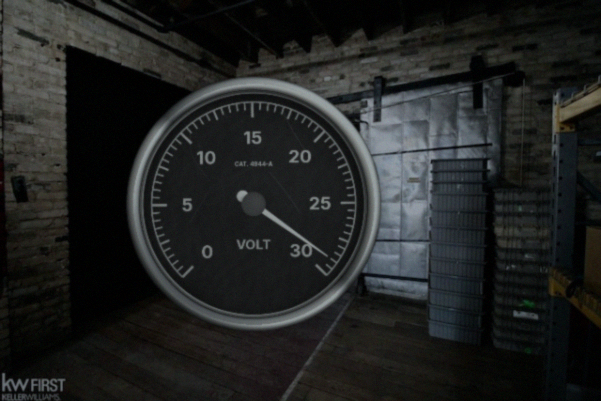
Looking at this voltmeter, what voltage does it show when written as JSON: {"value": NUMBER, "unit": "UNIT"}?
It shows {"value": 29, "unit": "V"}
